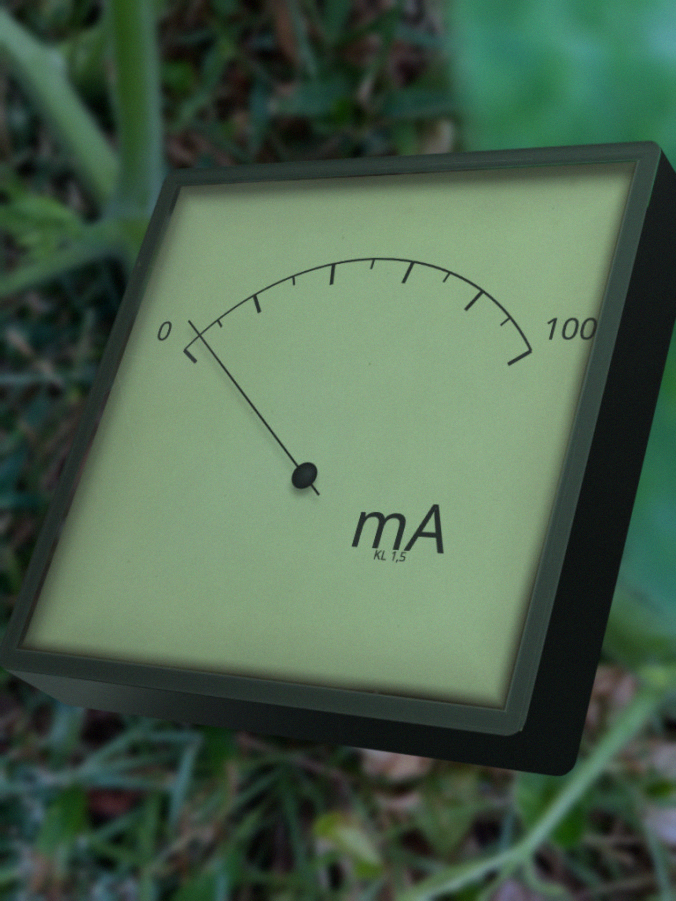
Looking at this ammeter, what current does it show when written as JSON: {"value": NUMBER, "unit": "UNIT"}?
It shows {"value": 5, "unit": "mA"}
